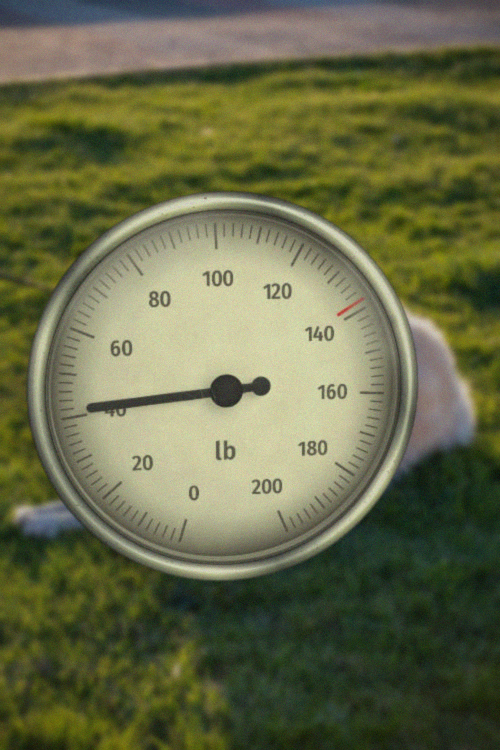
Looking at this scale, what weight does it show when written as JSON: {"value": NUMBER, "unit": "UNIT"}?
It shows {"value": 42, "unit": "lb"}
